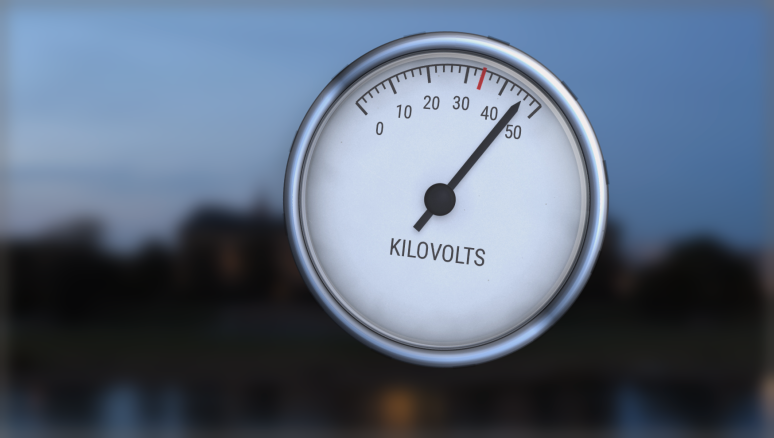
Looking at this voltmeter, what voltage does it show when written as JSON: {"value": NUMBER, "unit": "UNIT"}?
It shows {"value": 46, "unit": "kV"}
